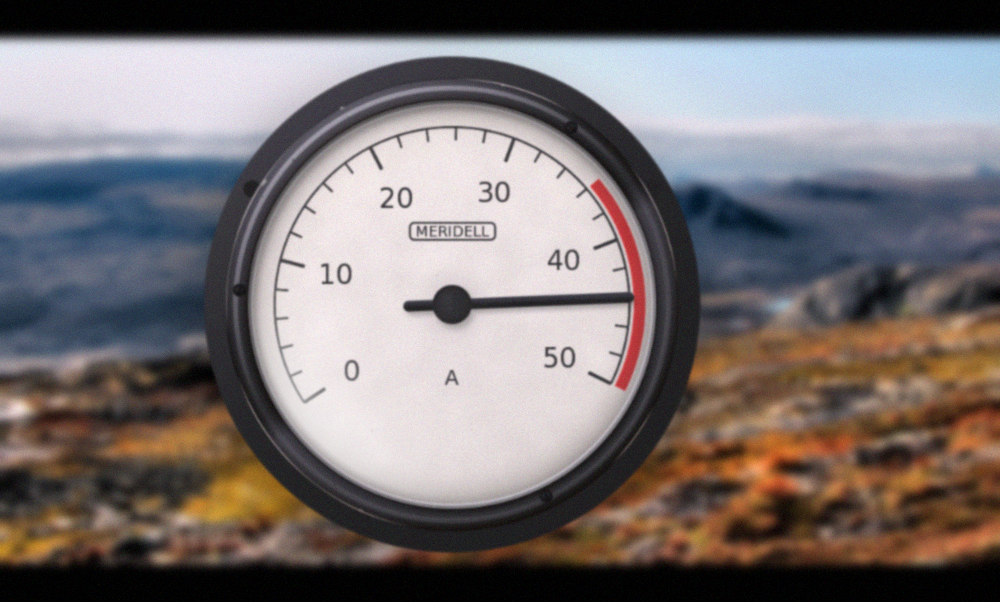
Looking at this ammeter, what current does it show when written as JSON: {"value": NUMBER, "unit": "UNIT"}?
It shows {"value": 44, "unit": "A"}
